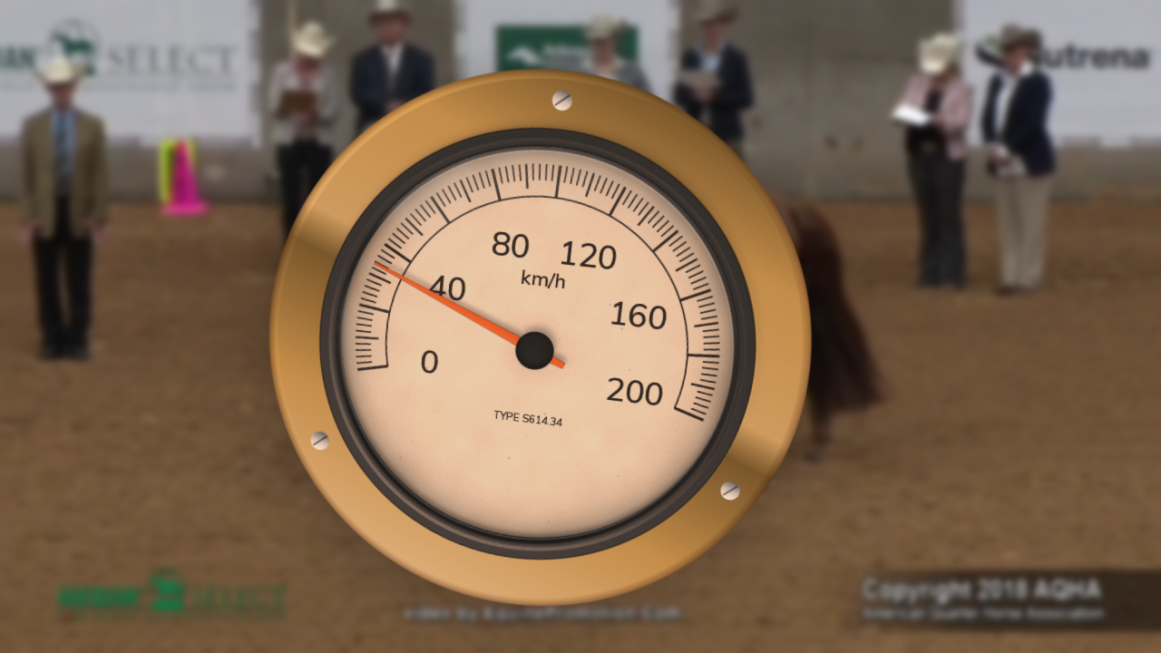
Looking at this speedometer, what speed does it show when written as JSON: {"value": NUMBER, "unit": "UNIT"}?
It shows {"value": 34, "unit": "km/h"}
